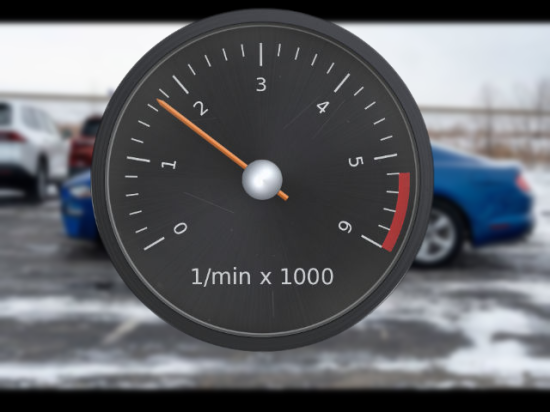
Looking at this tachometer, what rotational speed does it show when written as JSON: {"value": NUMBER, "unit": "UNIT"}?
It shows {"value": 1700, "unit": "rpm"}
